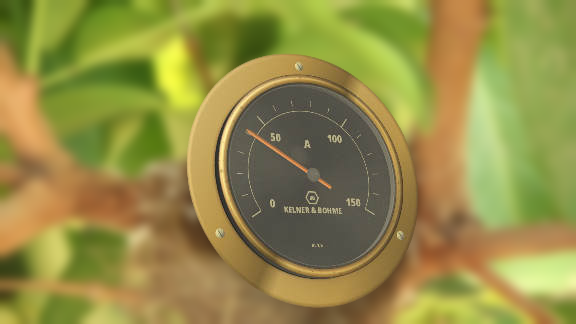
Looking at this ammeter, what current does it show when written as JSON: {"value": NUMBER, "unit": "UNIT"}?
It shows {"value": 40, "unit": "A"}
